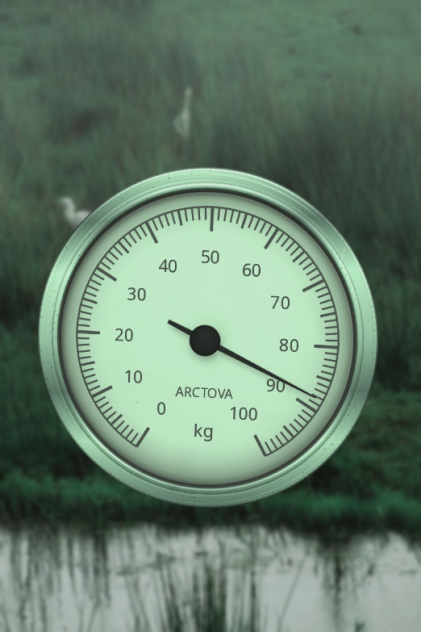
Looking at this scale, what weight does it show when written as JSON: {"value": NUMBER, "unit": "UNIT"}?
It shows {"value": 88, "unit": "kg"}
